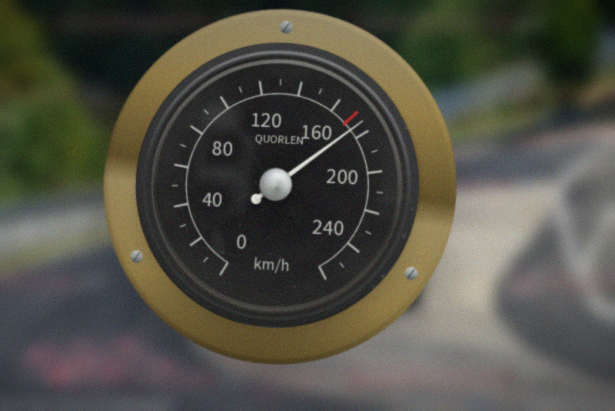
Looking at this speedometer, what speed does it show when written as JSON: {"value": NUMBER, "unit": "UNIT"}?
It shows {"value": 175, "unit": "km/h"}
